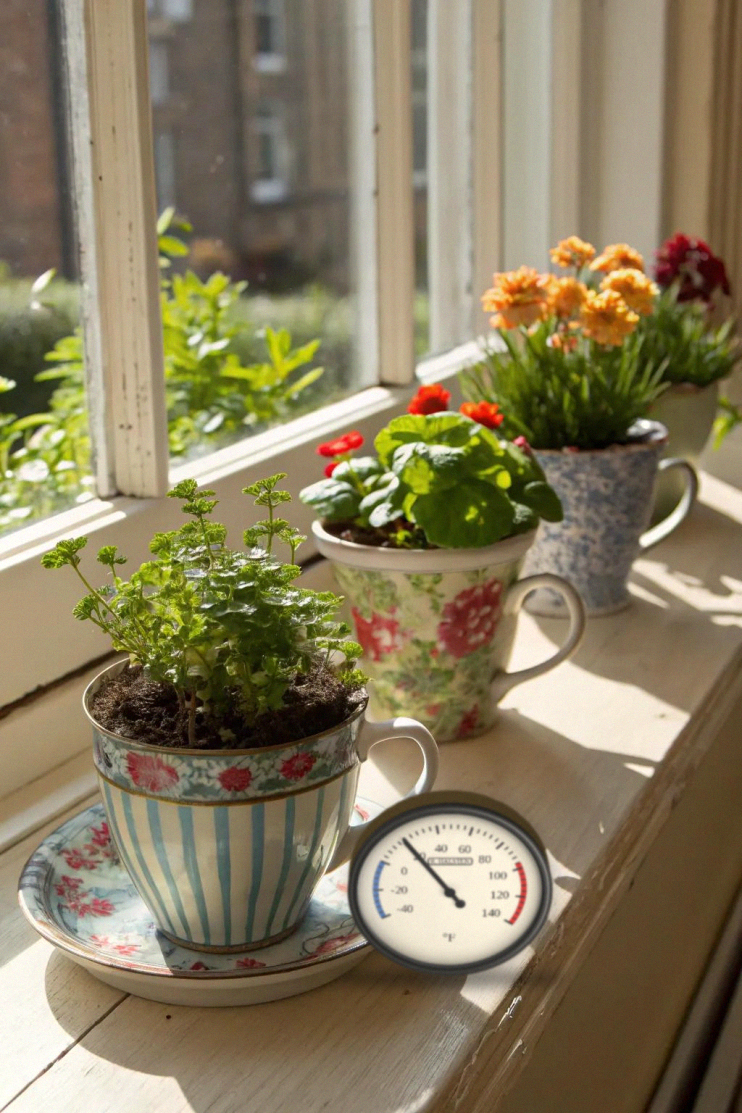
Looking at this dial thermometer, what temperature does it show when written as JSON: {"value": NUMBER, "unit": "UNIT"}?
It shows {"value": 20, "unit": "°F"}
